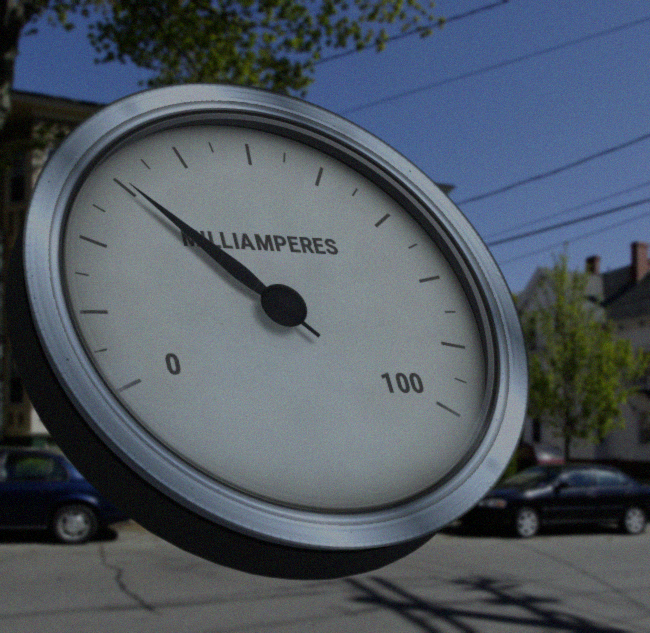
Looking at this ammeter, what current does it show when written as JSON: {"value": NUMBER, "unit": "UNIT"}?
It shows {"value": 30, "unit": "mA"}
